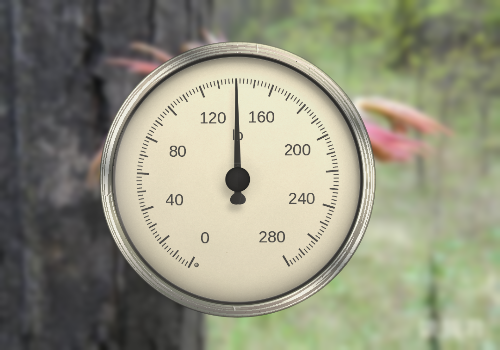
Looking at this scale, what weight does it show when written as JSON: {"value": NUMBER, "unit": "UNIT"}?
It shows {"value": 140, "unit": "lb"}
